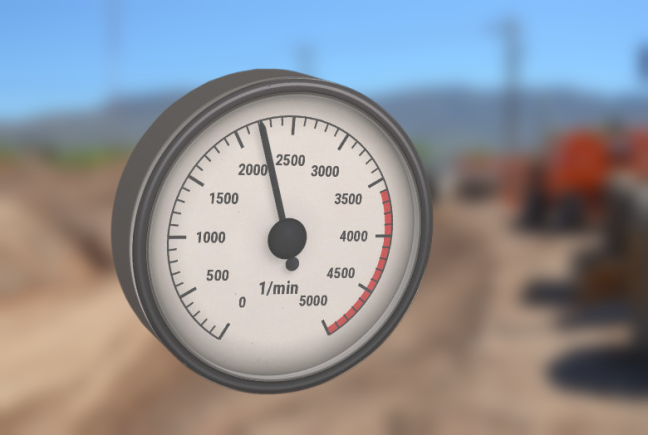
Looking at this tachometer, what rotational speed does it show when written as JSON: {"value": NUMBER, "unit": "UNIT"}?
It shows {"value": 2200, "unit": "rpm"}
